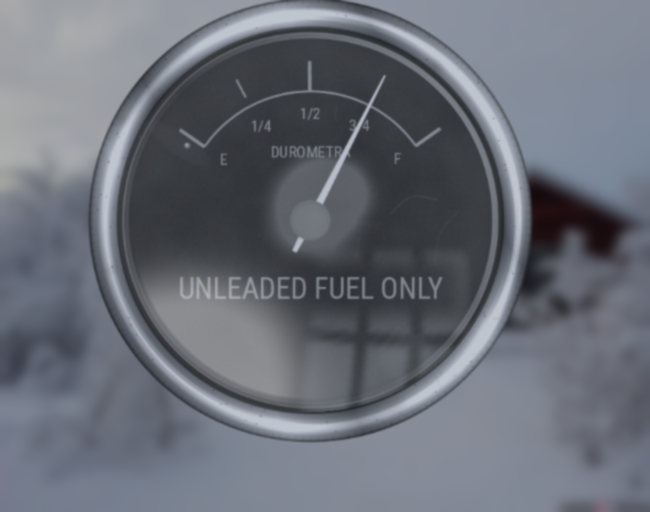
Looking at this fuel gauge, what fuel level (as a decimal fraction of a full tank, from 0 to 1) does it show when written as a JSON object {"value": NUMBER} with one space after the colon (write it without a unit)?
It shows {"value": 0.75}
